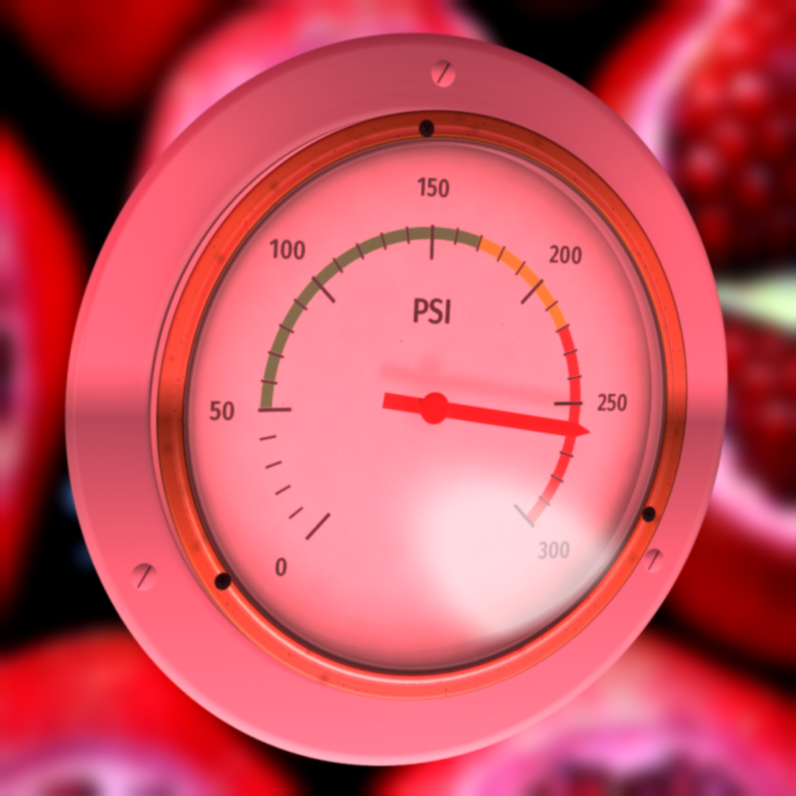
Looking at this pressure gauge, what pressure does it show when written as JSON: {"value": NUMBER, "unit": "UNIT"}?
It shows {"value": 260, "unit": "psi"}
